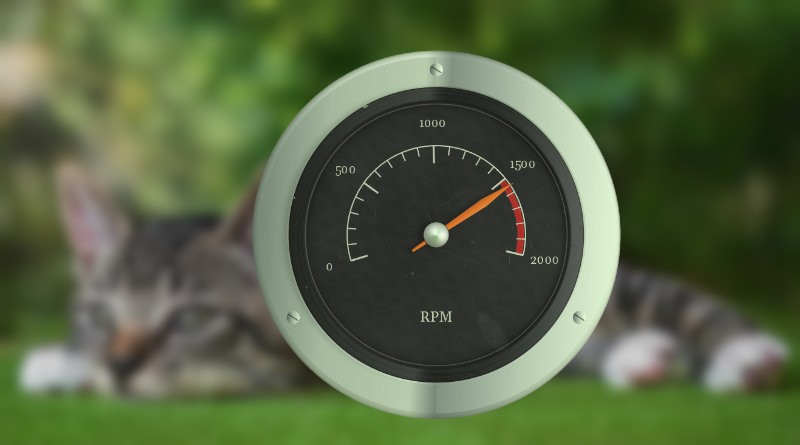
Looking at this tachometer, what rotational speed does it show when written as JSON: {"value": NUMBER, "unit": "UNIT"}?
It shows {"value": 1550, "unit": "rpm"}
